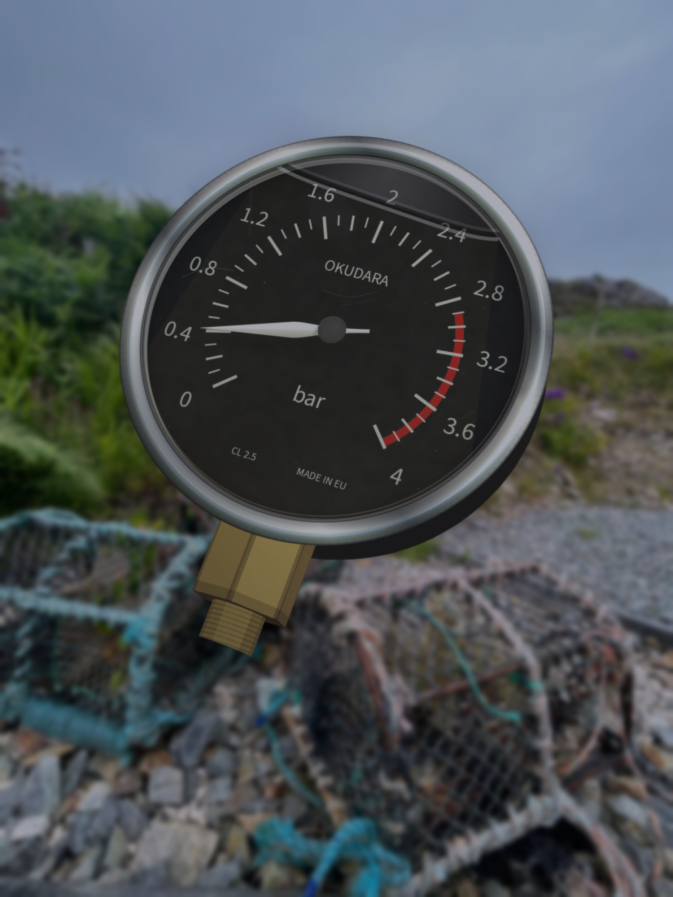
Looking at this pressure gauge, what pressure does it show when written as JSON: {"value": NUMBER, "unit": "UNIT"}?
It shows {"value": 0.4, "unit": "bar"}
